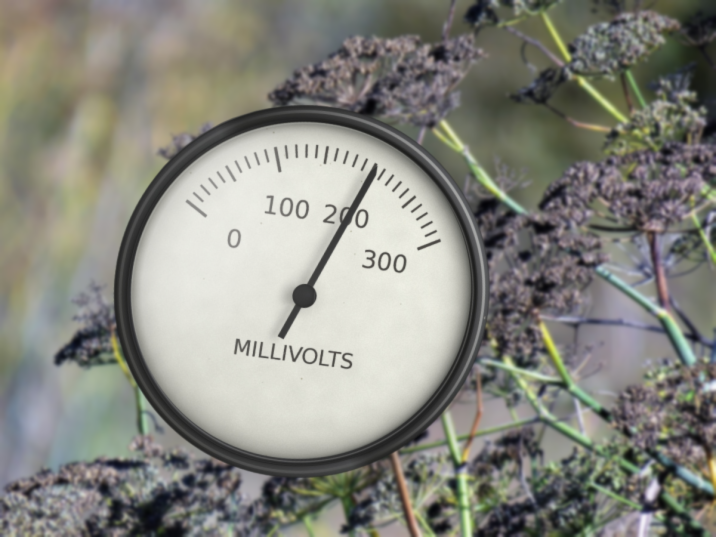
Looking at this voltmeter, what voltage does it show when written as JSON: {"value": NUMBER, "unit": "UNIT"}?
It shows {"value": 200, "unit": "mV"}
